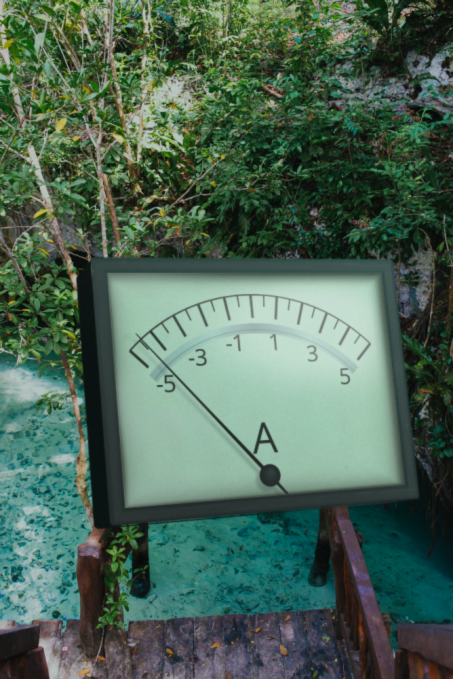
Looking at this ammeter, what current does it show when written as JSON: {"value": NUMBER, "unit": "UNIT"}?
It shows {"value": -4.5, "unit": "A"}
